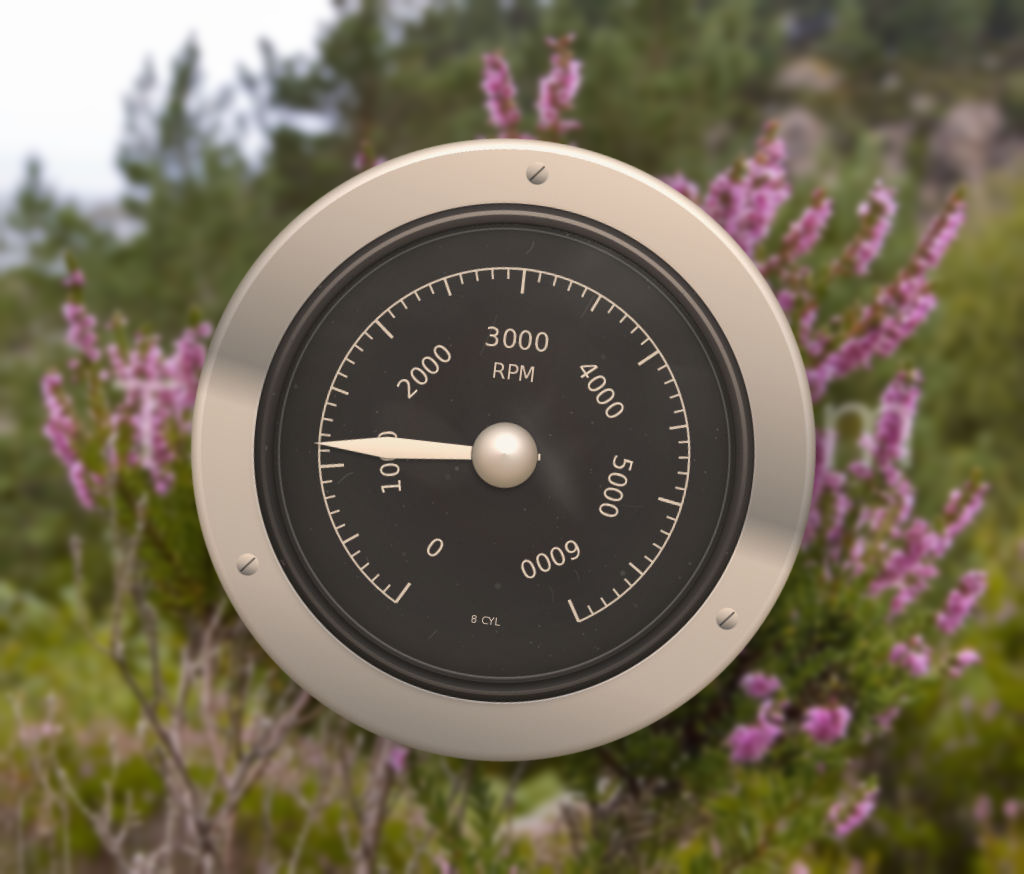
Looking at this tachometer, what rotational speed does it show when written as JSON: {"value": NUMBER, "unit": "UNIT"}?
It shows {"value": 1150, "unit": "rpm"}
